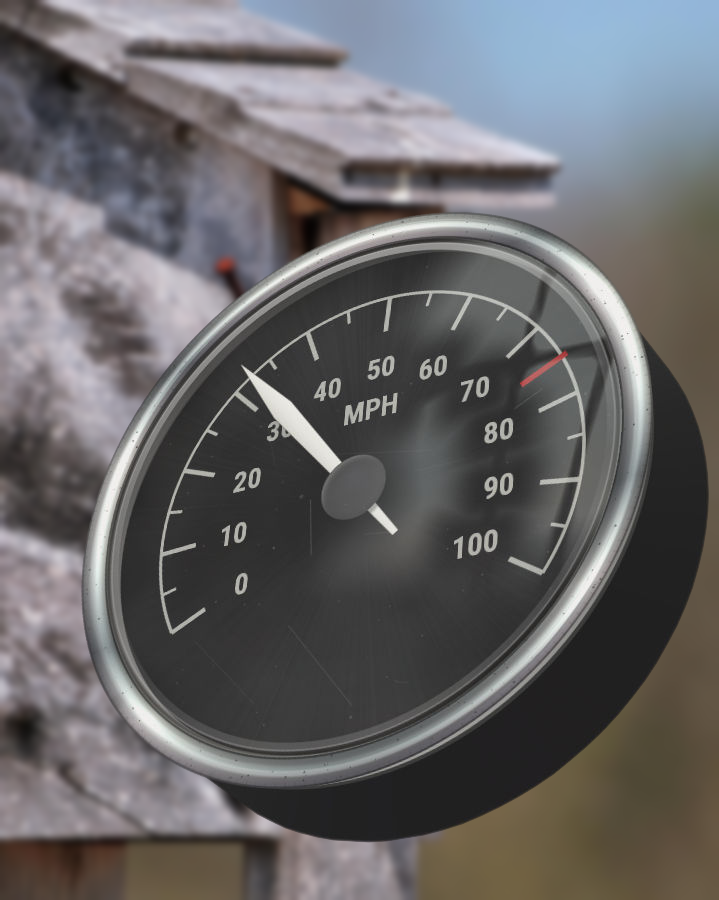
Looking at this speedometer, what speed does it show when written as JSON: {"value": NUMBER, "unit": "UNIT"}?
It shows {"value": 32.5, "unit": "mph"}
